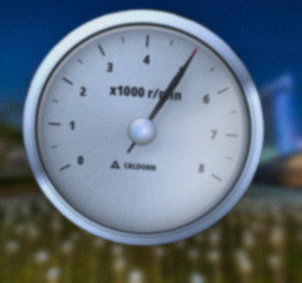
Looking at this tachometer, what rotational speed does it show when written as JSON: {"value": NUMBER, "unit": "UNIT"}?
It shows {"value": 5000, "unit": "rpm"}
